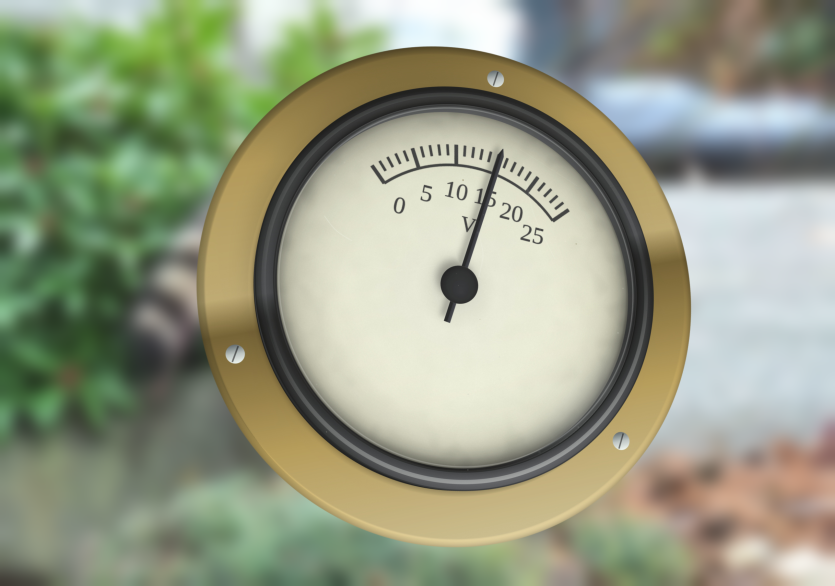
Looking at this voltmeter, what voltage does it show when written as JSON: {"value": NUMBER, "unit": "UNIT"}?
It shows {"value": 15, "unit": "V"}
